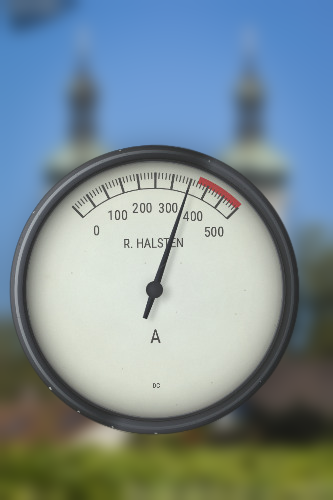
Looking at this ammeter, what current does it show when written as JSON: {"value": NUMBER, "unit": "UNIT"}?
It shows {"value": 350, "unit": "A"}
